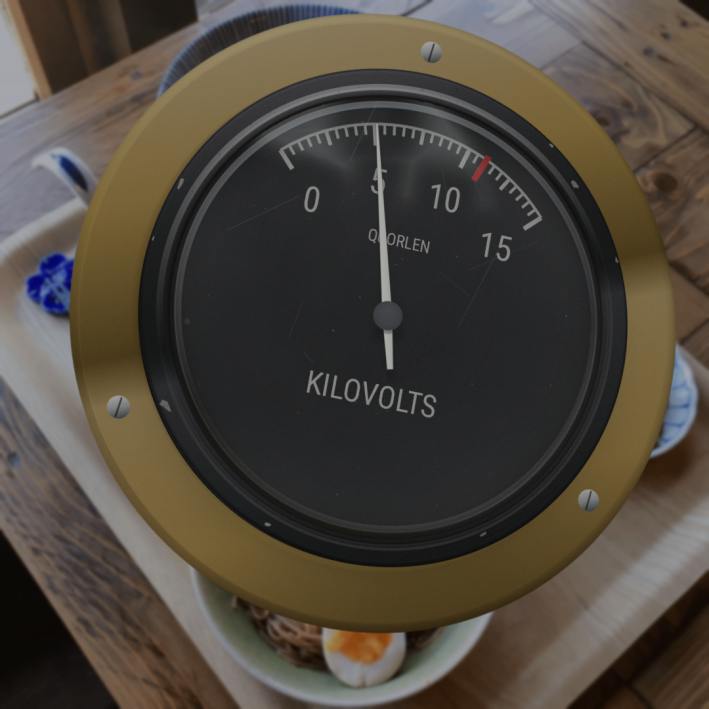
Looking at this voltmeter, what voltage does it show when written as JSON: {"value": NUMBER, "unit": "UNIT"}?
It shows {"value": 5, "unit": "kV"}
